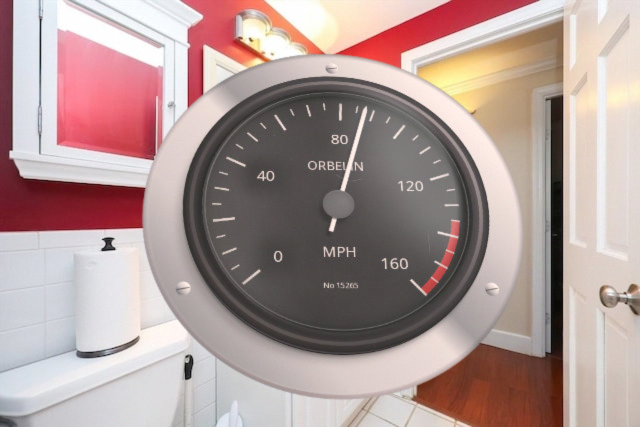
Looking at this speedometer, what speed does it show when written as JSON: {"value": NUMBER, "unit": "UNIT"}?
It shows {"value": 87.5, "unit": "mph"}
